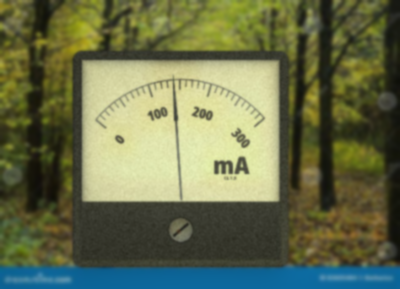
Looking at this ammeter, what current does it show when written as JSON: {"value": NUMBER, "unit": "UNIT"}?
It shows {"value": 140, "unit": "mA"}
